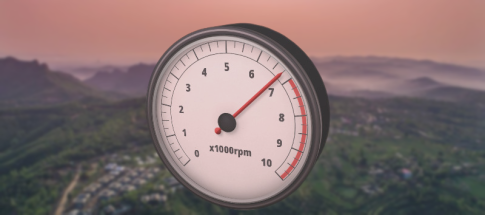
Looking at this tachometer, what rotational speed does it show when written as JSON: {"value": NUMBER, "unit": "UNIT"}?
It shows {"value": 6750, "unit": "rpm"}
